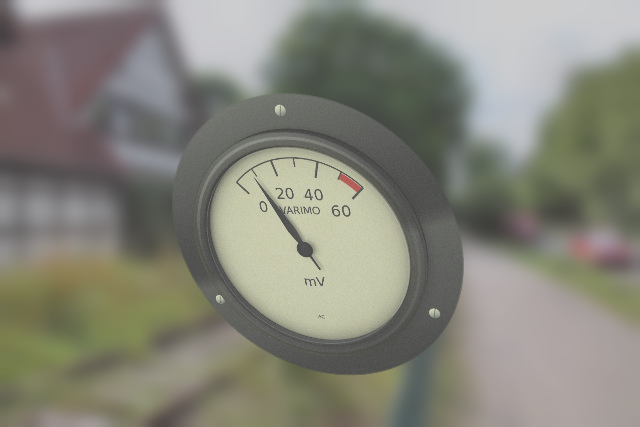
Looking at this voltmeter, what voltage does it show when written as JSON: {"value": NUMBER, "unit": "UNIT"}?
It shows {"value": 10, "unit": "mV"}
